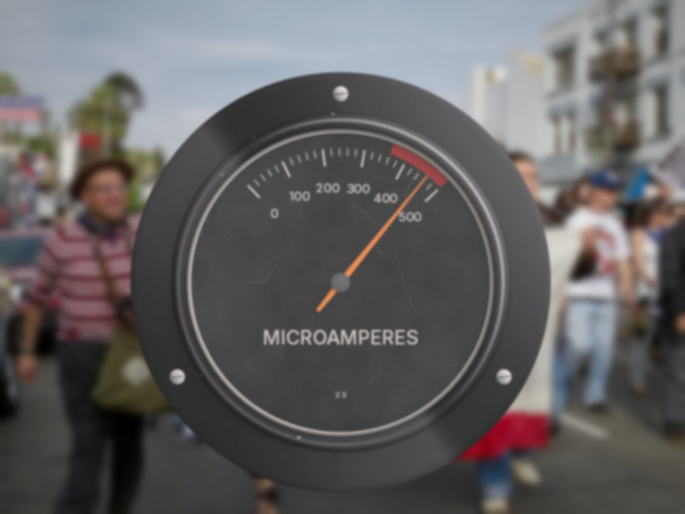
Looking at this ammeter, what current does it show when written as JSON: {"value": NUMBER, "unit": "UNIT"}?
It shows {"value": 460, "unit": "µA"}
